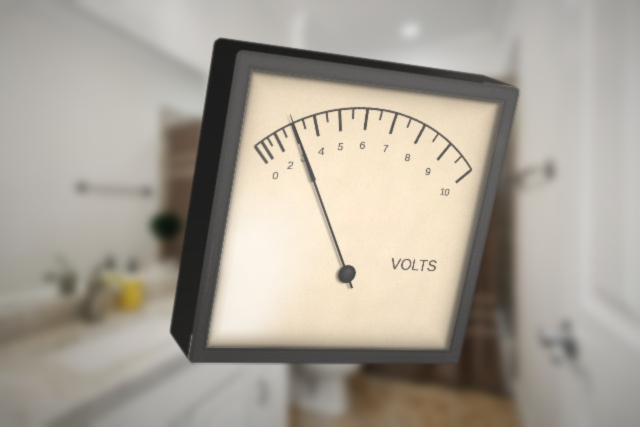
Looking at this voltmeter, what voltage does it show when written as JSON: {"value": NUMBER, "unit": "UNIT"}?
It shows {"value": 3, "unit": "V"}
